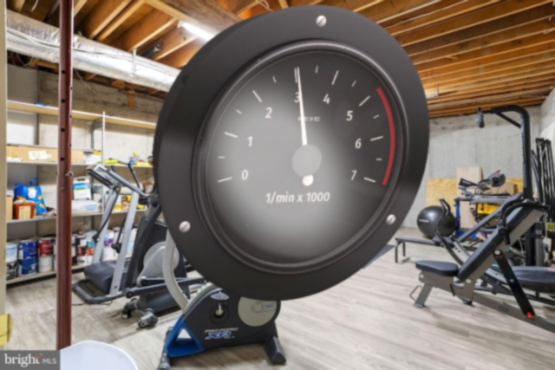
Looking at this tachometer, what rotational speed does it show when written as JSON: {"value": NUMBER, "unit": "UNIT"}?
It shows {"value": 3000, "unit": "rpm"}
